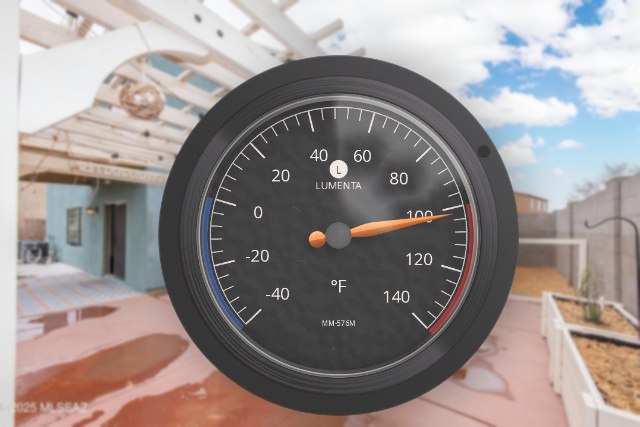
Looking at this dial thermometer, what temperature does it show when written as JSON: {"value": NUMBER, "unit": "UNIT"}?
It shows {"value": 102, "unit": "°F"}
